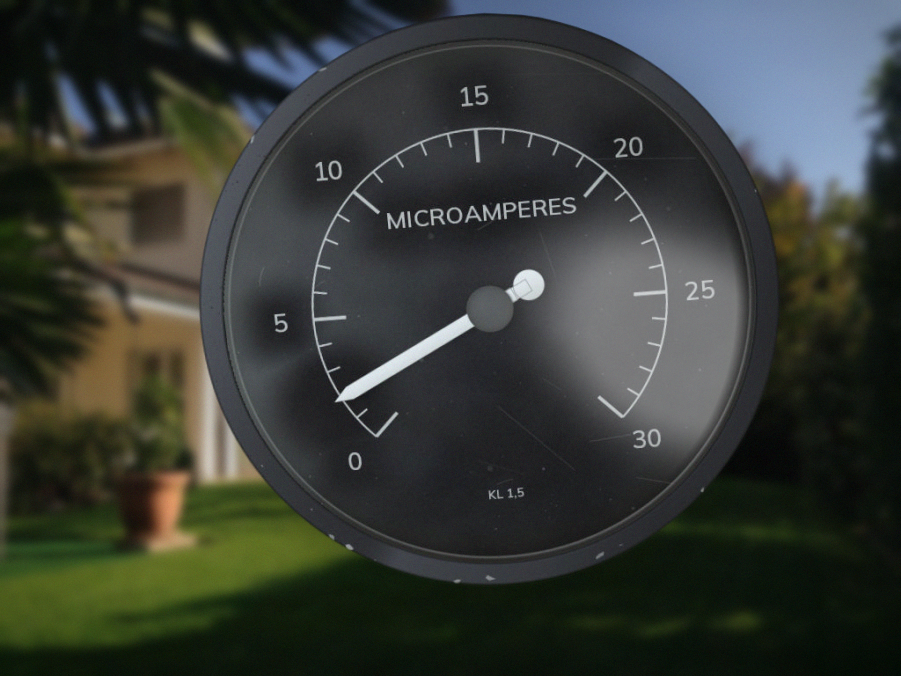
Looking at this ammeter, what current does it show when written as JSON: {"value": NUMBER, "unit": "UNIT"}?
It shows {"value": 2, "unit": "µA"}
